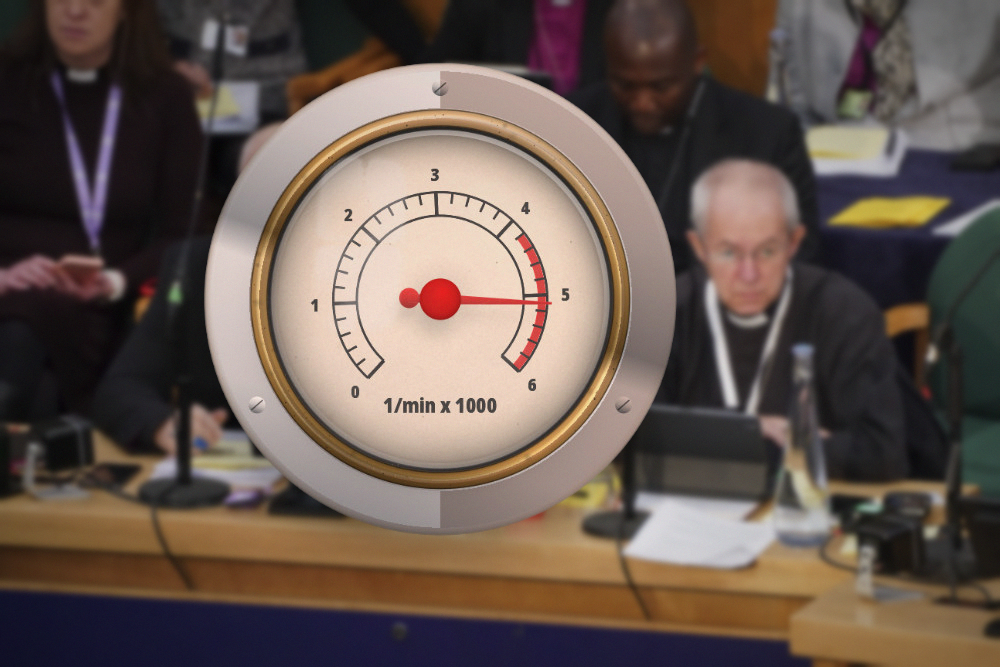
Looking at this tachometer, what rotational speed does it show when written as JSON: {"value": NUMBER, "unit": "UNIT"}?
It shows {"value": 5100, "unit": "rpm"}
